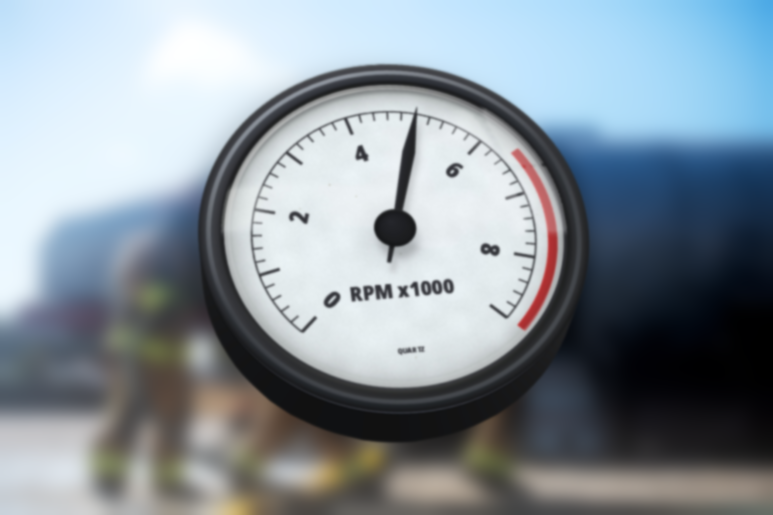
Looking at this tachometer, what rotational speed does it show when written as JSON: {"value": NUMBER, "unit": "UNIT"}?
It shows {"value": 5000, "unit": "rpm"}
